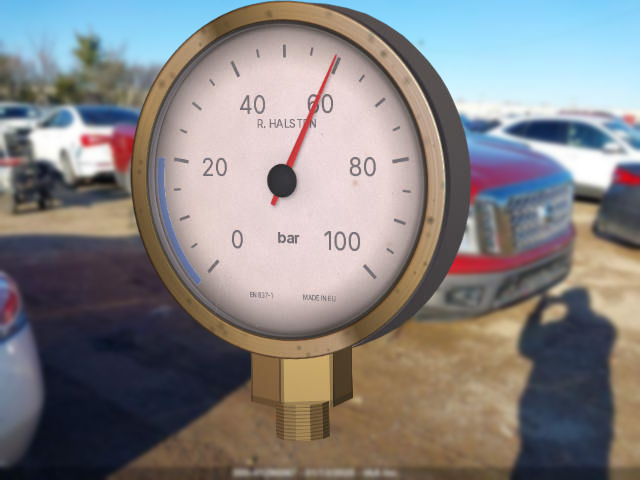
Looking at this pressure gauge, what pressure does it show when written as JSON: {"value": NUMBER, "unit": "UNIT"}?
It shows {"value": 60, "unit": "bar"}
